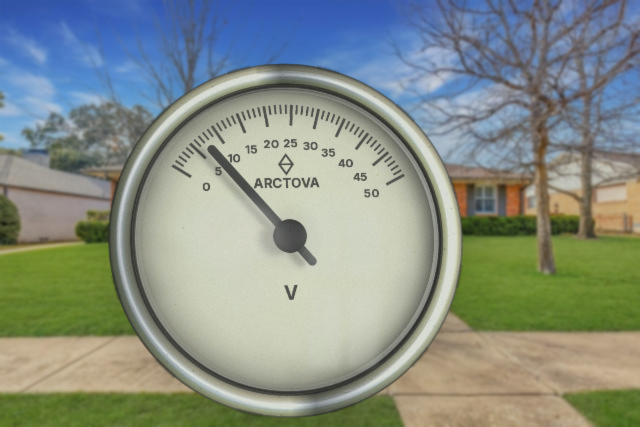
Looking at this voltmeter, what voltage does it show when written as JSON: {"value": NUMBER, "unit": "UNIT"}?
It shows {"value": 7, "unit": "V"}
